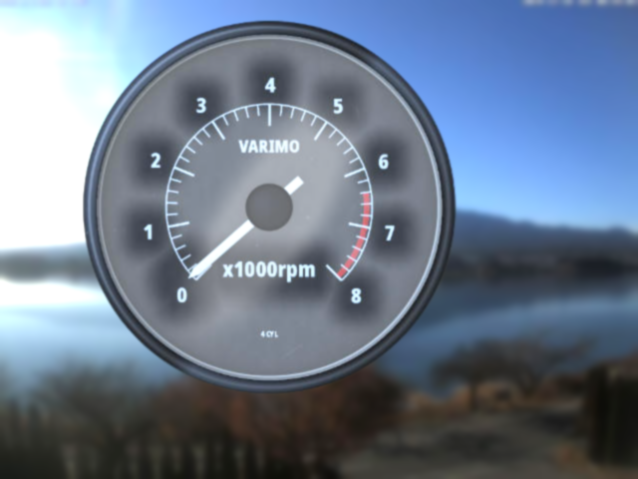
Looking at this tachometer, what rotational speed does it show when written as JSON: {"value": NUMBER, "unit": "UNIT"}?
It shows {"value": 100, "unit": "rpm"}
